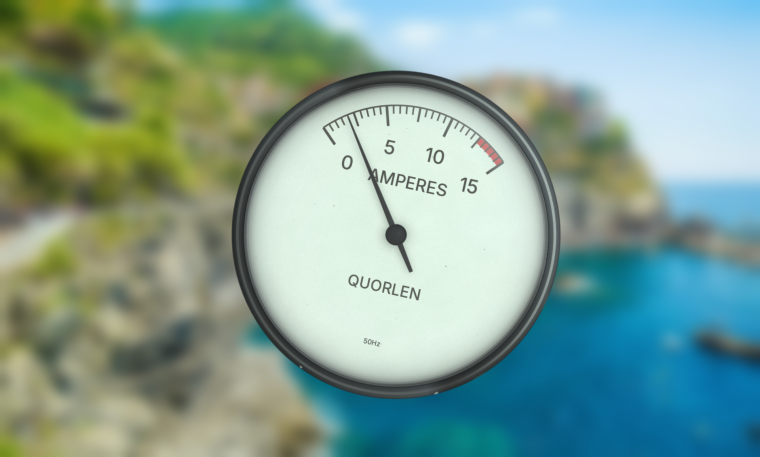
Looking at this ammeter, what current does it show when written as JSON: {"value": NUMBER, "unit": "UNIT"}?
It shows {"value": 2, "unit": "A"}
